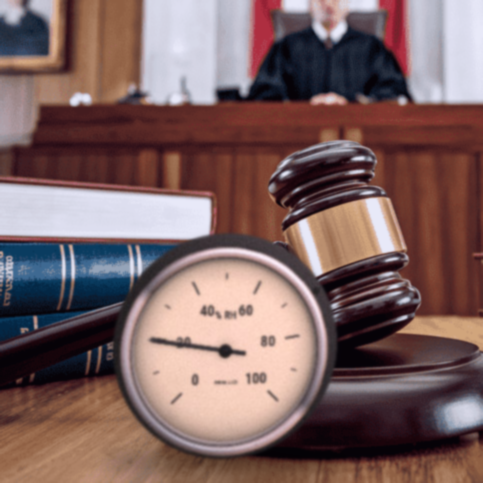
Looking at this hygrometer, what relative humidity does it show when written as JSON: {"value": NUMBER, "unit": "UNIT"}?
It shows {"value": 20, "unit": "%"}
